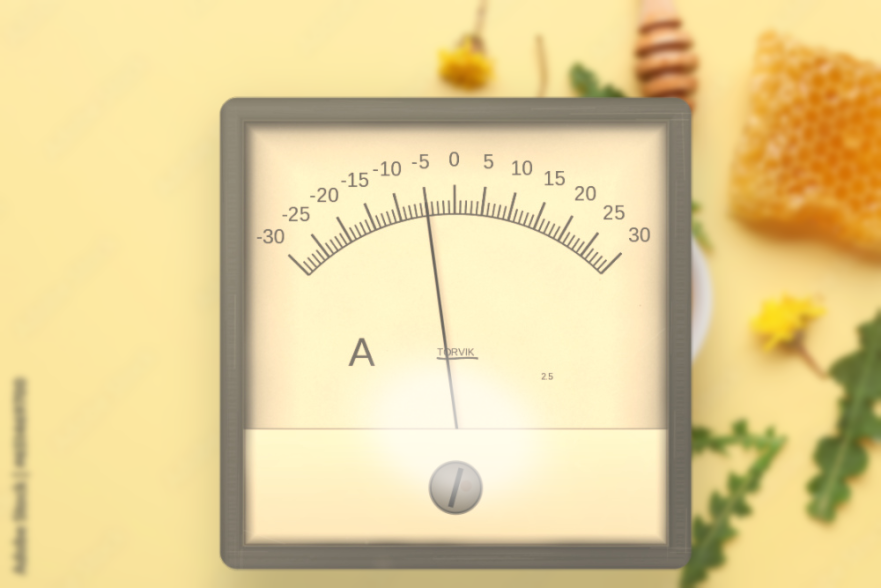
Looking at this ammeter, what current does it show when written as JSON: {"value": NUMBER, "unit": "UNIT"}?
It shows {"value": -5, "unit": "A"}
